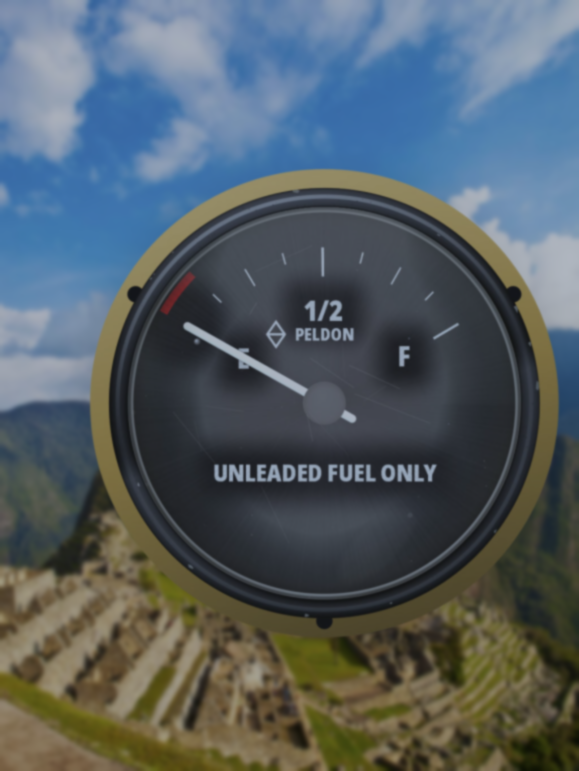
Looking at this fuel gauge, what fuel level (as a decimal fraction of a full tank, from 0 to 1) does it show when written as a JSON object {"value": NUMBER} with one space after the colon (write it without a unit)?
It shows {"value": 0}
